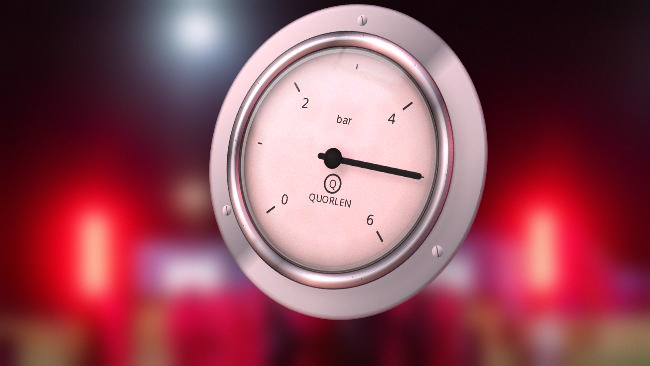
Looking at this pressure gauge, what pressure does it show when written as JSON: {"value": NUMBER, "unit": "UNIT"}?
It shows {"value": 5, "unit": "bar"}
